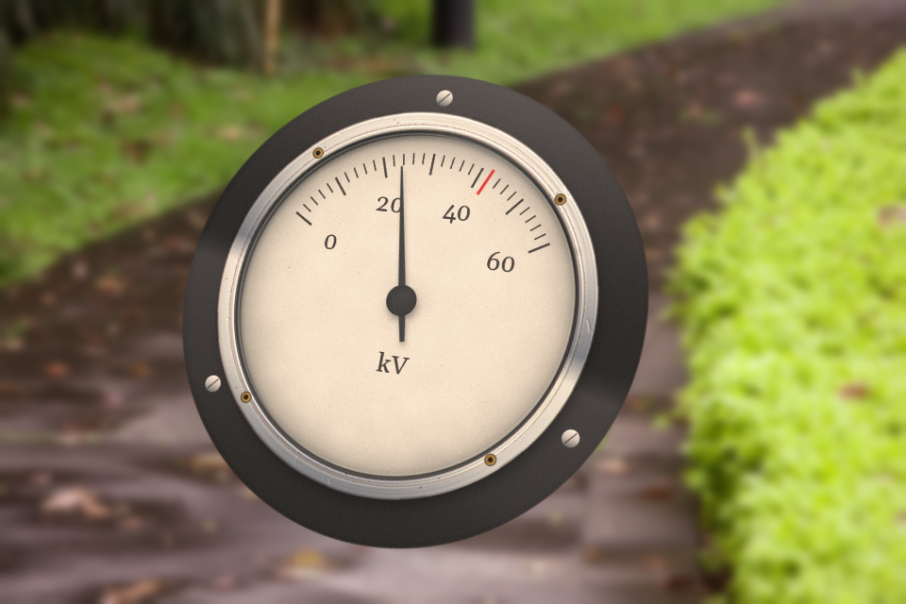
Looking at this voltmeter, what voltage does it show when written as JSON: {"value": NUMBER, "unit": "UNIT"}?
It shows {"value": 24, "unit": "kV"}
